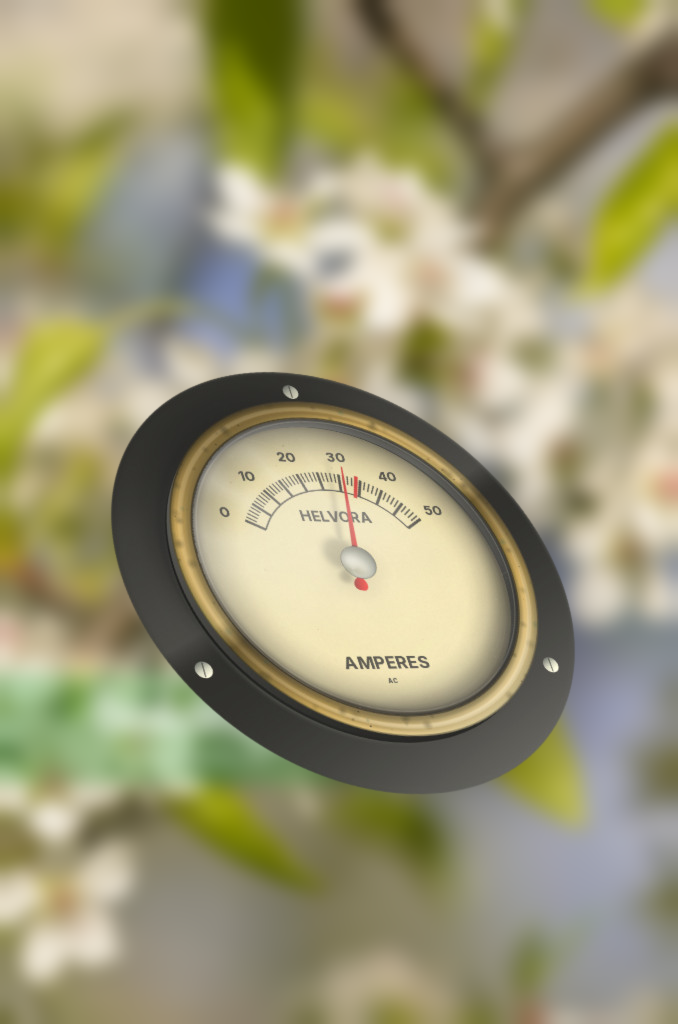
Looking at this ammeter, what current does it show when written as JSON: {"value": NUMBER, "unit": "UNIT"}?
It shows {"value": 30, "unit": "A"}
